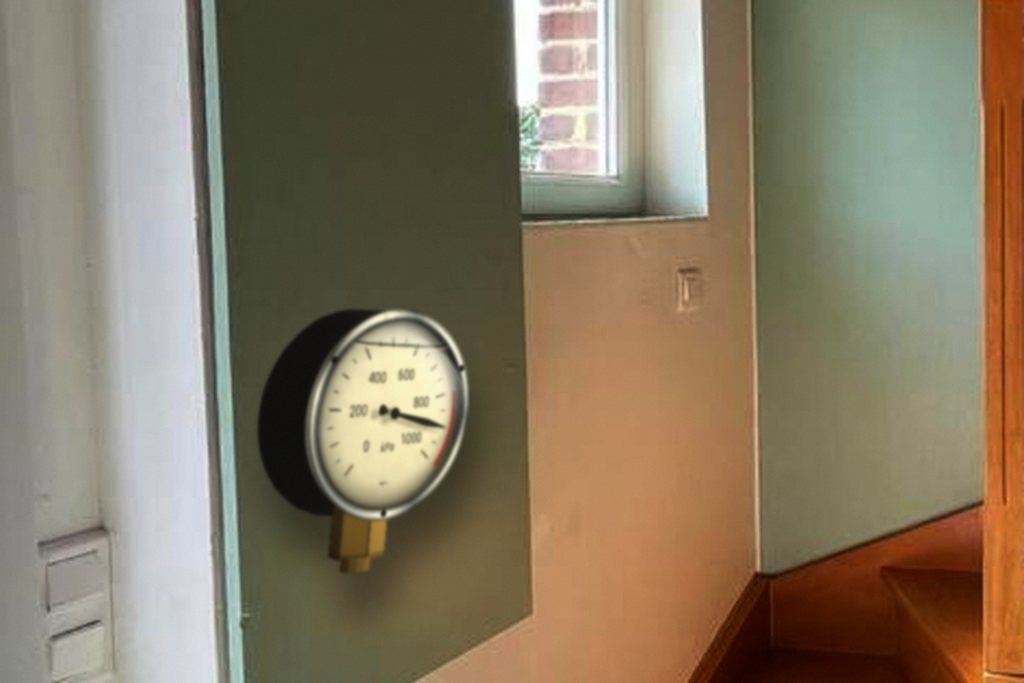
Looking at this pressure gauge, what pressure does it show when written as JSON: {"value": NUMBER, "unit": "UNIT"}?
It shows {"value": 900, "unit": "kPa"}
